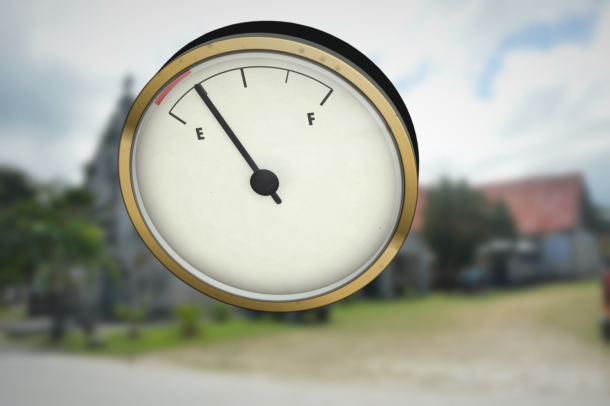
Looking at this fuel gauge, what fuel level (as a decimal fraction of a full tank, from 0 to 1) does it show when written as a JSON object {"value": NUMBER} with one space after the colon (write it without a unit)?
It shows {"value": 0.25}
